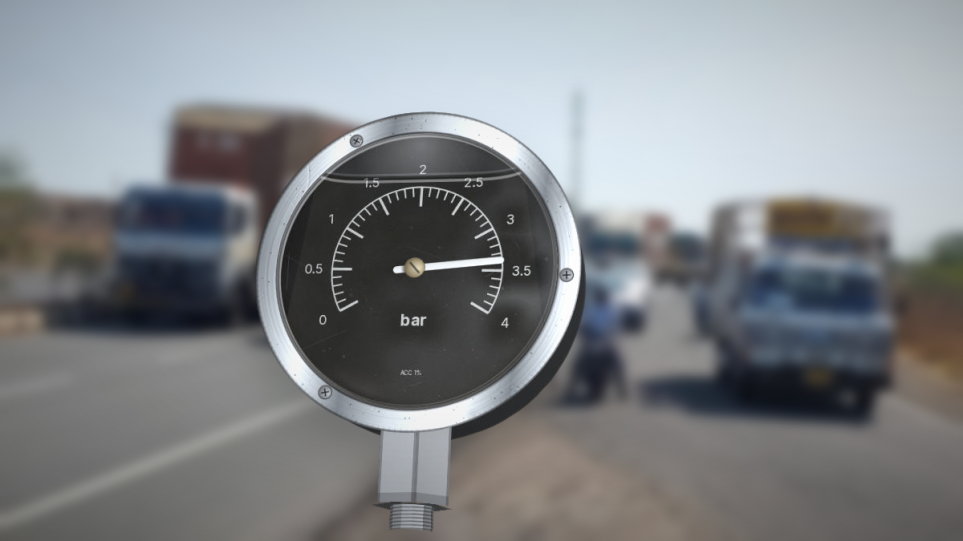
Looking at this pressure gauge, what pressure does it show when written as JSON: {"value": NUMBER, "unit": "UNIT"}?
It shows {"value": 3.4, "unit": "bar"}
